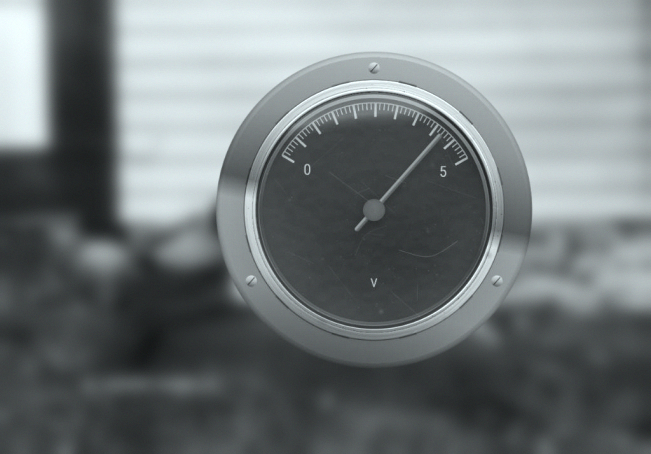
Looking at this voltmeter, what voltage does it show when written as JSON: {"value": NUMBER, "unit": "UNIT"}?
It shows {"value": 4.2, "unit": "V"}
